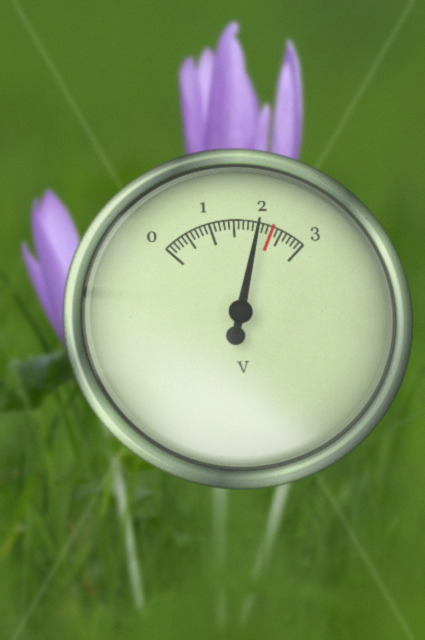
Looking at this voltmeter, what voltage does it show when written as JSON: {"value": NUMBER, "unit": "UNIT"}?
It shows {"value": 2, "unit": "V"}
